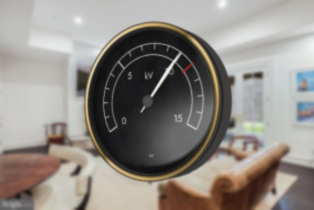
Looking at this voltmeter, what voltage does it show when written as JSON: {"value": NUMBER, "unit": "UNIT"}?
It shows {"value": 10, "unit": "kV"}
